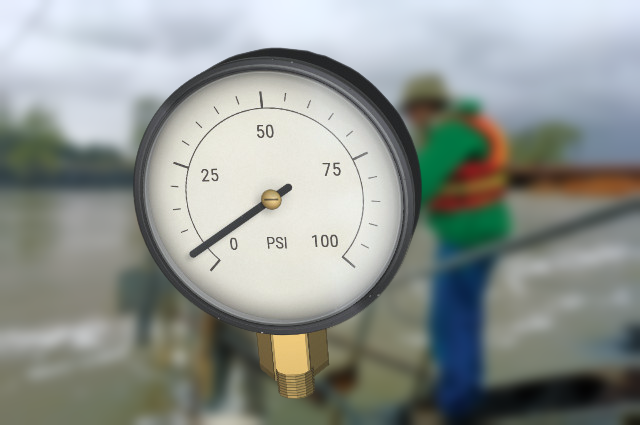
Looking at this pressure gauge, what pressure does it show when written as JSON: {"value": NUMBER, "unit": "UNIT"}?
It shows {"value": 5, "unit": "psi"}
